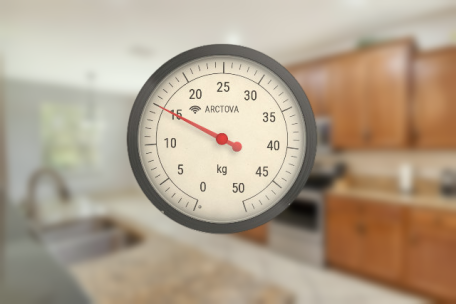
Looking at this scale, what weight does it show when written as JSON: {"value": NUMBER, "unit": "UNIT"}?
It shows {"value": 15, "unit": "kg"}
